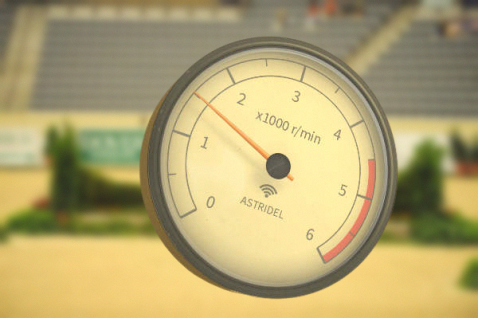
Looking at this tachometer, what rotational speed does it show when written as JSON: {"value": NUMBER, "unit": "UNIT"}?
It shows {"value": 1500, "unit": "rpm"}
